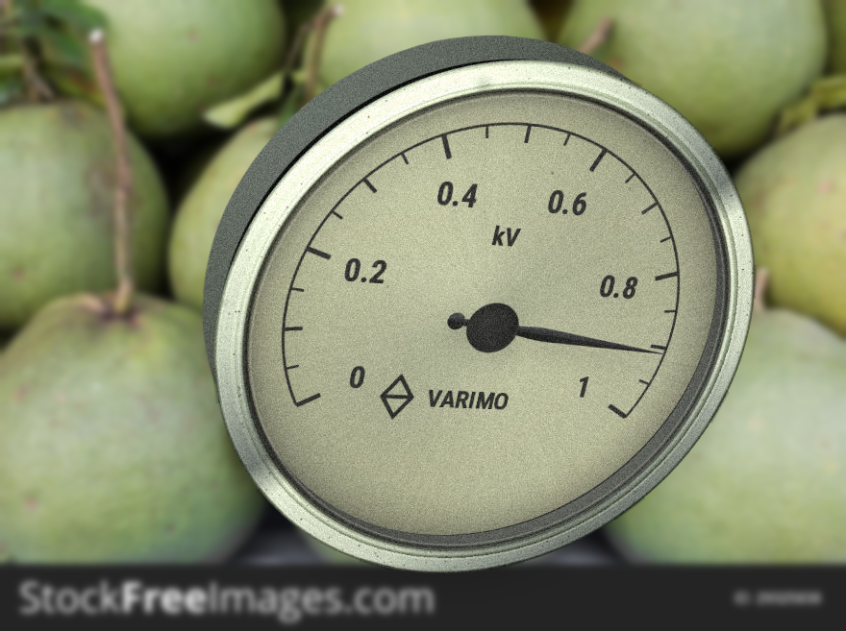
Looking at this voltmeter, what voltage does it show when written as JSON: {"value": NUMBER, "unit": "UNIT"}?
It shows {"value": 0.9, "unit": "kV"}
